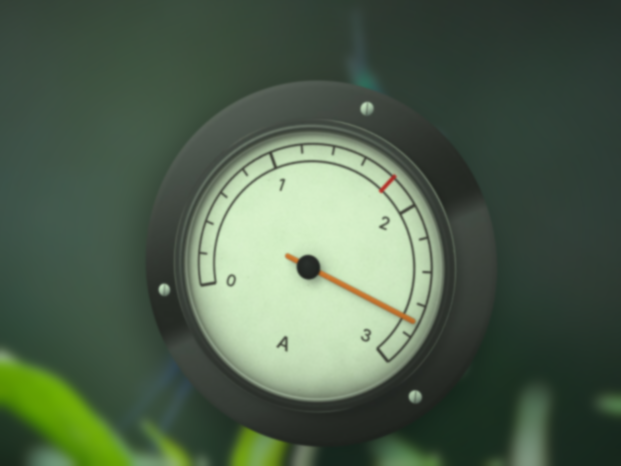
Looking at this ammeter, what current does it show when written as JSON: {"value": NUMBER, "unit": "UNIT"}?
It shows {"value": 2.7, "unit": "A"}
